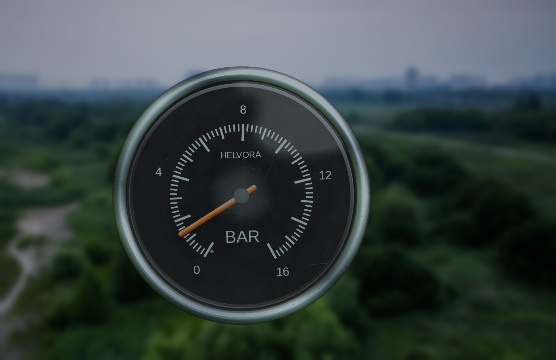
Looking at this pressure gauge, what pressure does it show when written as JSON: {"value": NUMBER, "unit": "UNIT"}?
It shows {"value": 1.4, "unit": "bar"}
